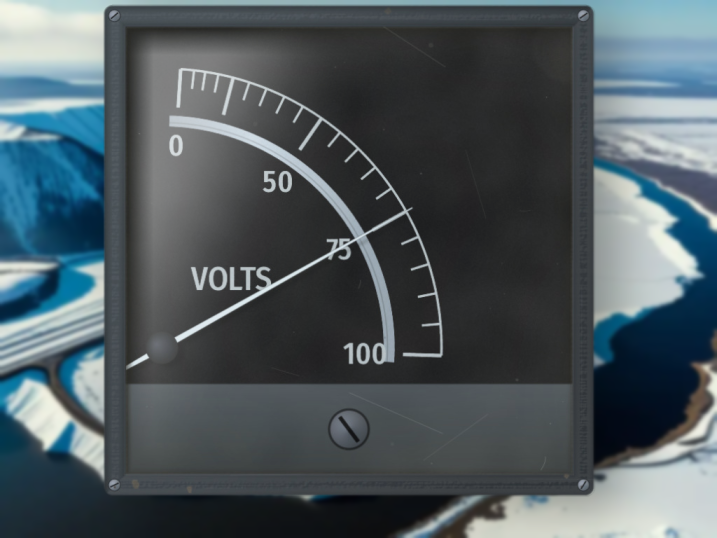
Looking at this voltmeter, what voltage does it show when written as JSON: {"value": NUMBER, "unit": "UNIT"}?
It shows {"value": 75, "unit": "V"}
